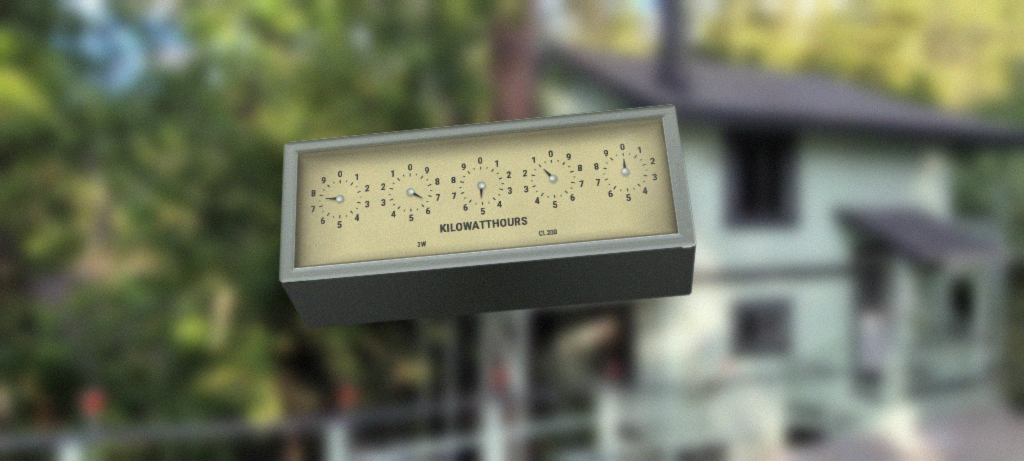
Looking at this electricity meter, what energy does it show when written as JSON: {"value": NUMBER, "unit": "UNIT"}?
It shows {"value": 76510, "unit": "kWh"}
